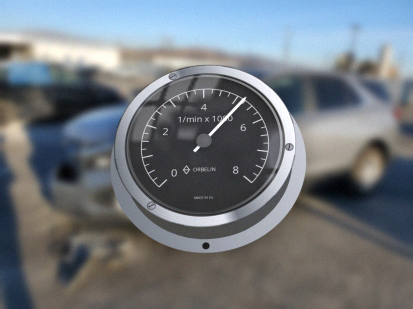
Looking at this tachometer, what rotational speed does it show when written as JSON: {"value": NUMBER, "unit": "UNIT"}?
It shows {"value": 5250, "unit": "rpm"}
